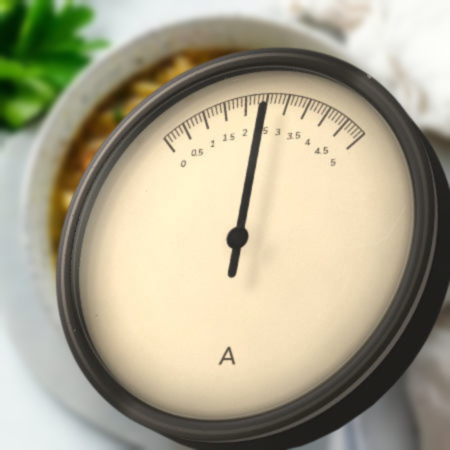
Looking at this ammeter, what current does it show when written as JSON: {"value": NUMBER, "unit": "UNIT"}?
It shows {"value": 2.5, "unit": "A"}
